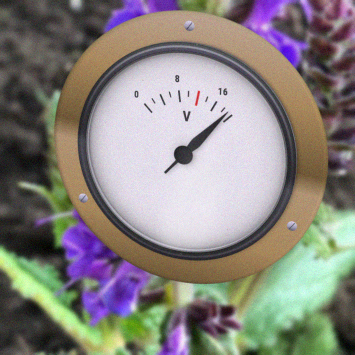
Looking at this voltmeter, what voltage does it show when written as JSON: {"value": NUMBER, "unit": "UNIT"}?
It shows {"value": 19, "unit": "V"}
